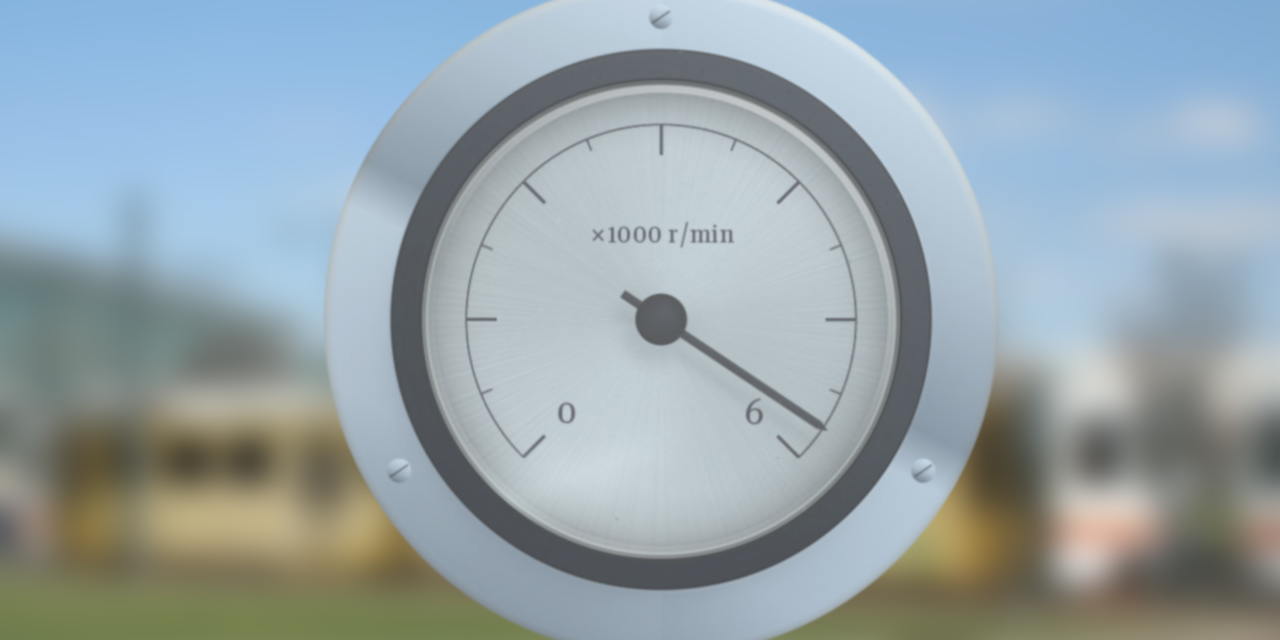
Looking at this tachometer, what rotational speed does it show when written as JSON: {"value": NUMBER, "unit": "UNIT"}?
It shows {"value": 5750, "unit": "rpm"}
